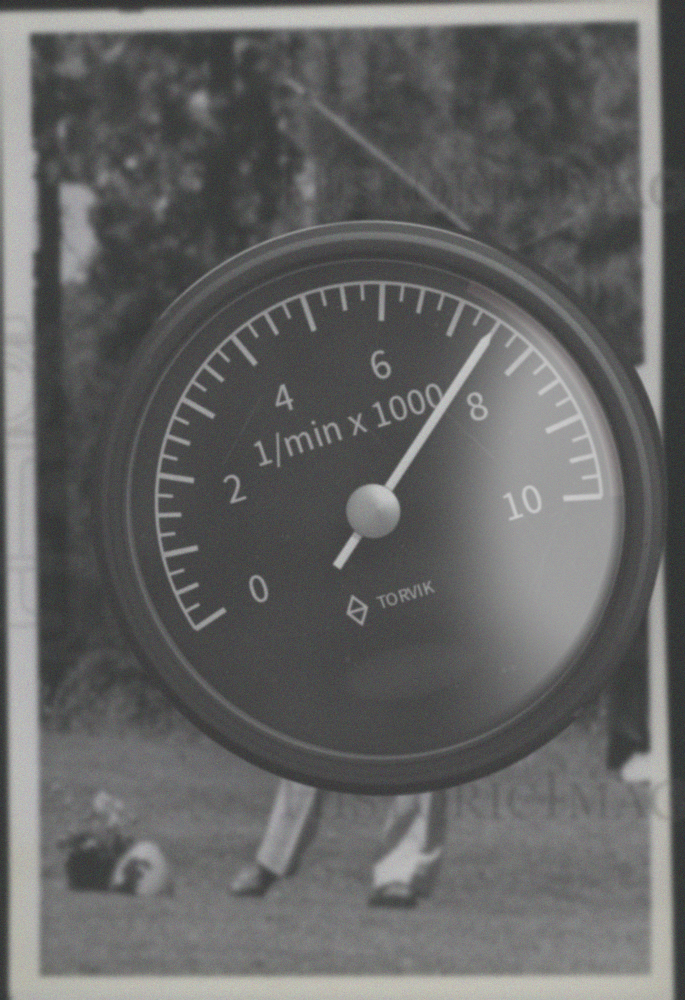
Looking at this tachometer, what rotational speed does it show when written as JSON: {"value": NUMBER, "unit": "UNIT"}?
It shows {"value": 7500, "unit": "rpm"}
